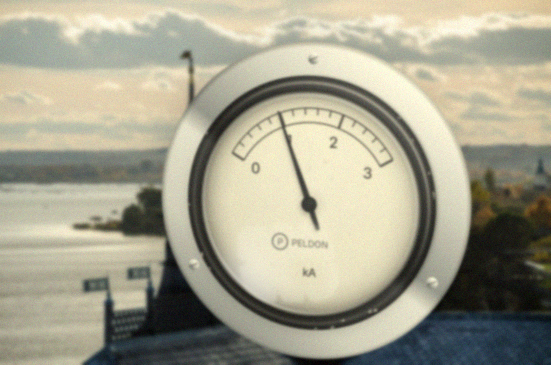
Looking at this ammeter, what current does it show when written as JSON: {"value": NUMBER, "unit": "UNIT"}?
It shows {"value": 1, "unit": "kA"}
